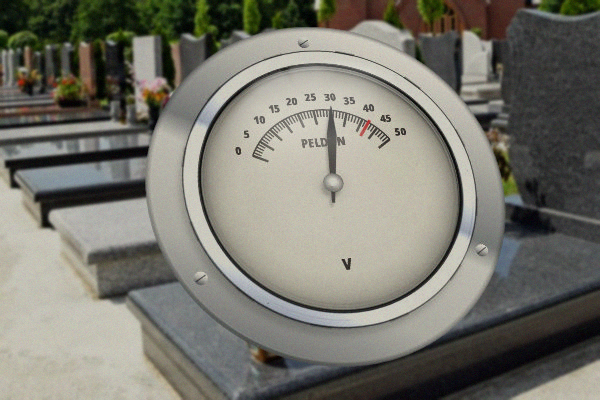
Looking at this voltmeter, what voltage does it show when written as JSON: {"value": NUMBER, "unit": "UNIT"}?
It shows {"value": 30, "unit": "V"}
